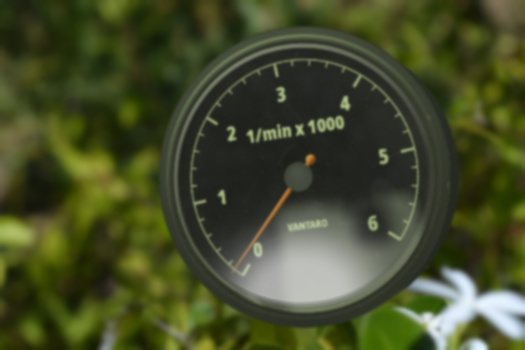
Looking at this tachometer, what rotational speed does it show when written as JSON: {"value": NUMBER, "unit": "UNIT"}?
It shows {"value": 100, "unit": "rpm"}
